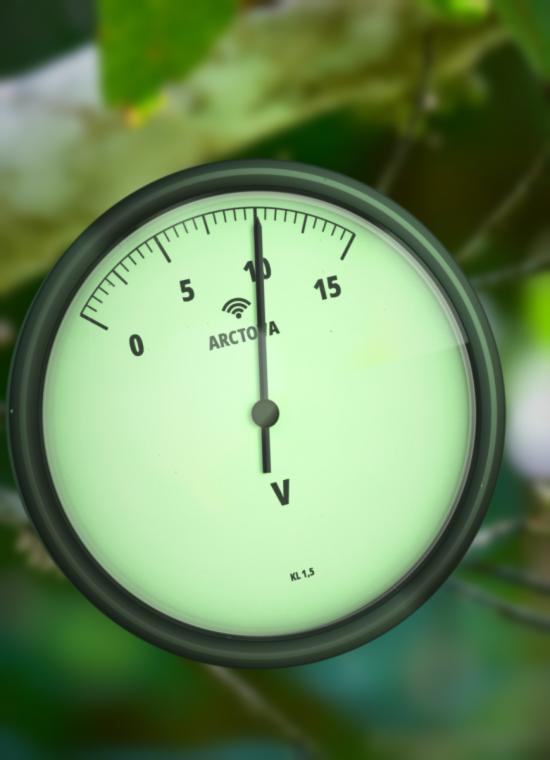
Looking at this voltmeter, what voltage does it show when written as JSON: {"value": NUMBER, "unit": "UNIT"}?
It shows {"value": 10, "unit": "V"}
